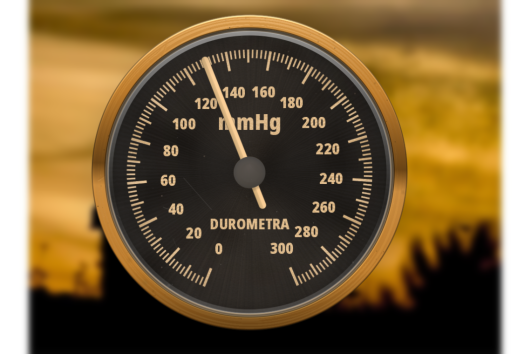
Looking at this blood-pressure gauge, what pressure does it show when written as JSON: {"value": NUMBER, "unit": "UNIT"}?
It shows {"value": 130, "unit": "mmHg"}
